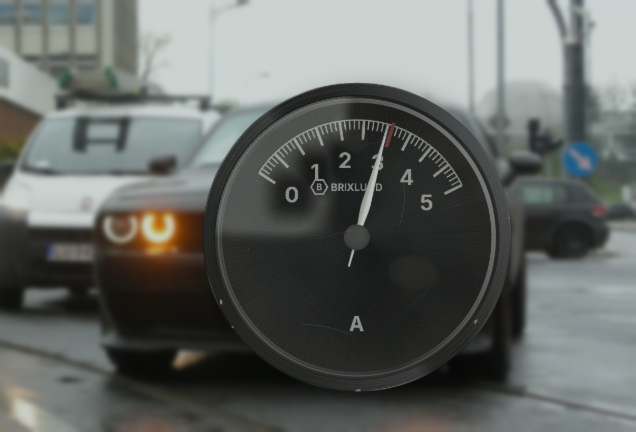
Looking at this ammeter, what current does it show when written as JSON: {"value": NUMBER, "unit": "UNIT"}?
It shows {"value": 3, "unit": "A"}
